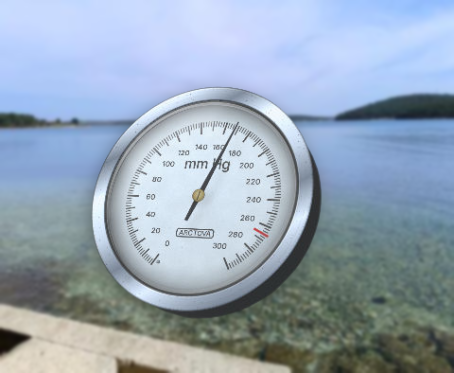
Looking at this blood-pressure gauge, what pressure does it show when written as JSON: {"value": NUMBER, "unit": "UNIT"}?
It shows {"value": 170, "unit": "mmHg"}
